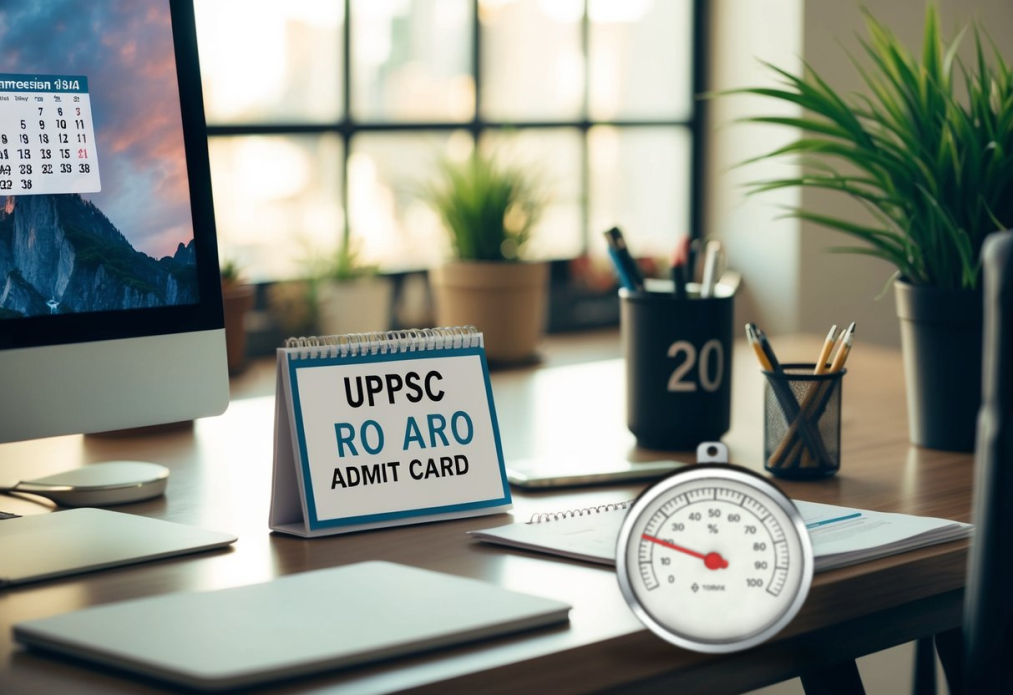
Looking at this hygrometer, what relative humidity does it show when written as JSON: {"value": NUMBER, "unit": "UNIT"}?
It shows {"value": 20, "unit": "%"}
